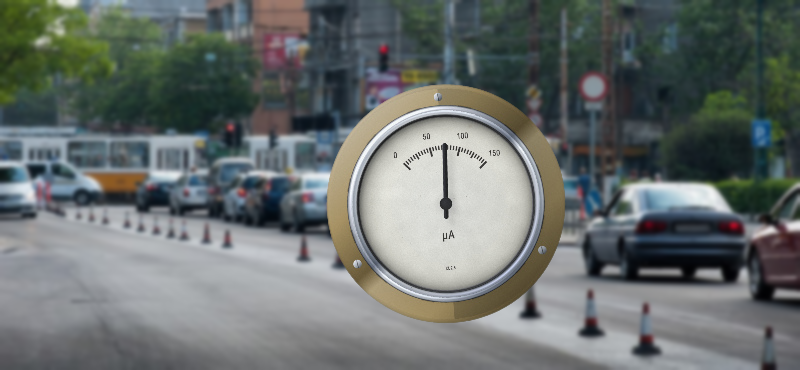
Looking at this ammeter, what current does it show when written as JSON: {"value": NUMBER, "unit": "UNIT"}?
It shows {"value": 75, "unit": "µA"}
